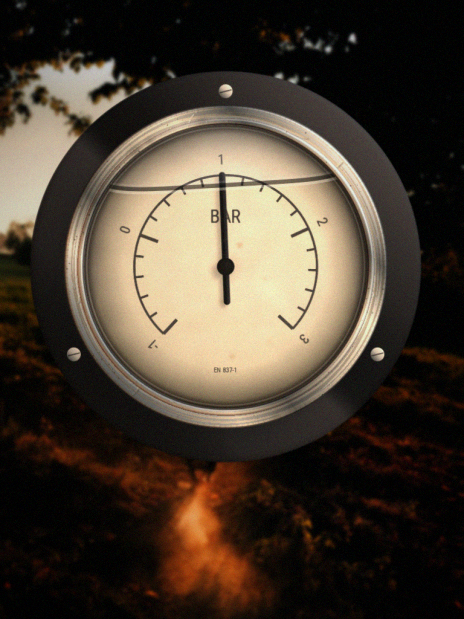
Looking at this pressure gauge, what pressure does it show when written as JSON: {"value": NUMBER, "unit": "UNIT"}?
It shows {"value": 1, "unit": "bar"}
